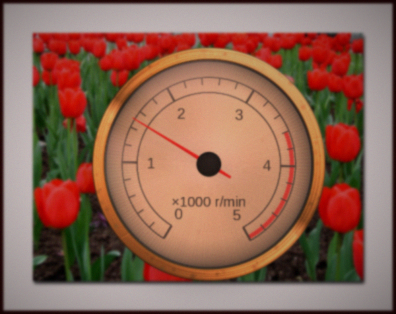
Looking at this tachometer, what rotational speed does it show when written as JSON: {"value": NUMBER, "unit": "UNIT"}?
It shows {"value": 1500, "unit": "rpm"}
